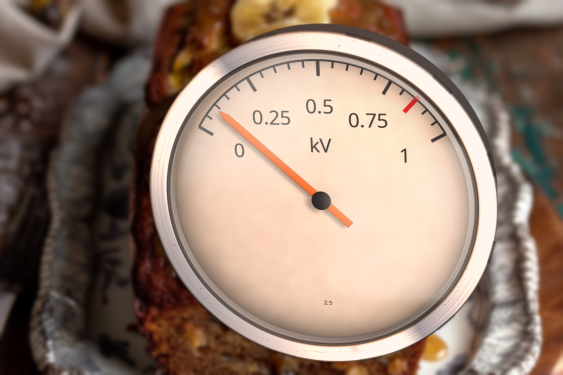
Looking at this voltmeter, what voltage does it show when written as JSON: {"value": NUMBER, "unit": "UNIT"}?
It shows {"value": 0.1, "unit": "kV"}
